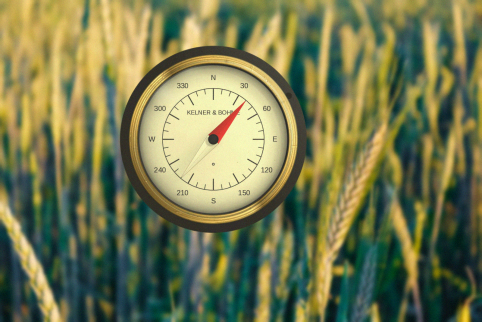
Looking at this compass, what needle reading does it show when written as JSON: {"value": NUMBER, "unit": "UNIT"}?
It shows {"value": 40, "unit": "°"}
